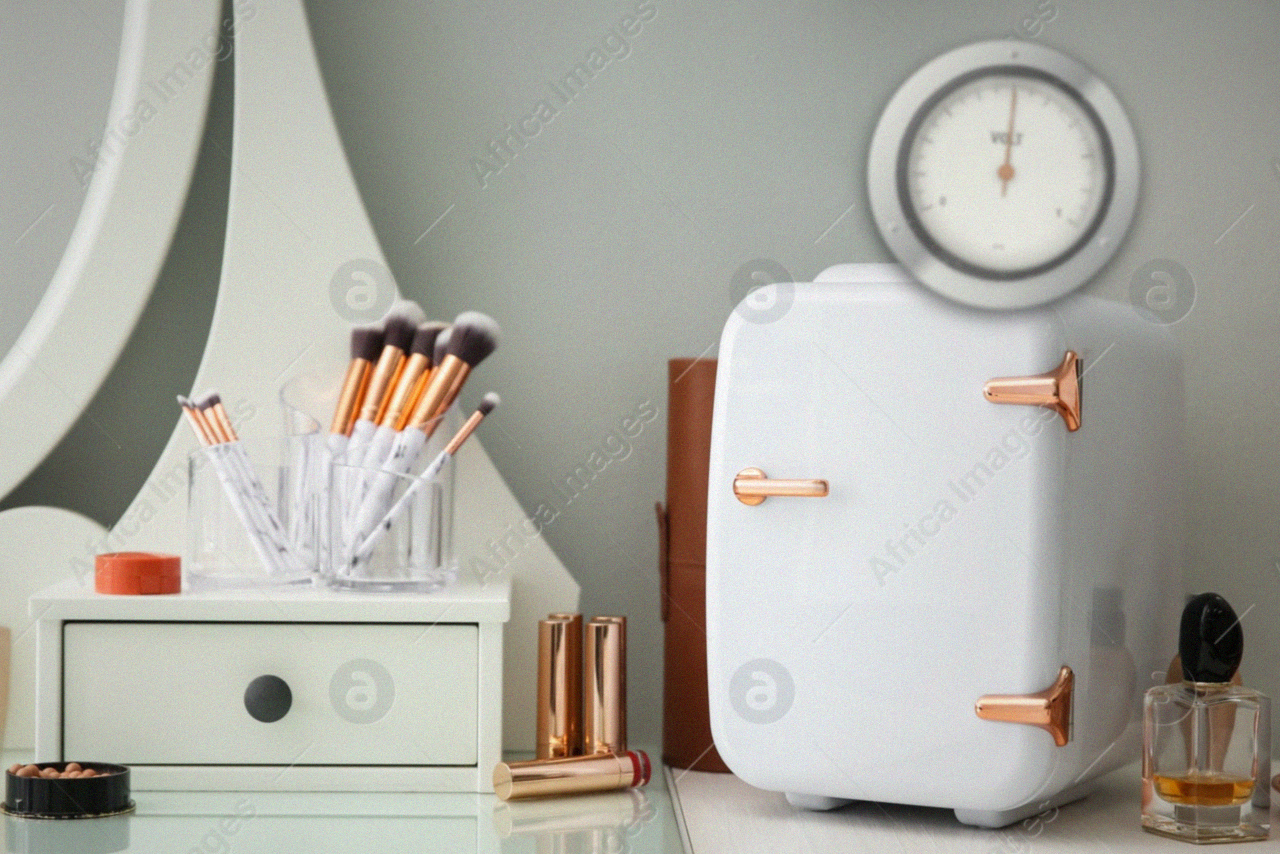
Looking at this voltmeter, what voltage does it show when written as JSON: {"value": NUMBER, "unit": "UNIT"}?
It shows {"value": 0.5, "unit": "V"}
